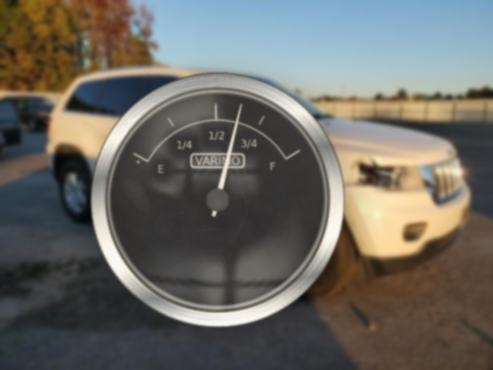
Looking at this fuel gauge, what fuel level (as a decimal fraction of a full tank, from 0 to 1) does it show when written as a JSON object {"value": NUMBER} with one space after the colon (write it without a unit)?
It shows {"value": 0.625}
